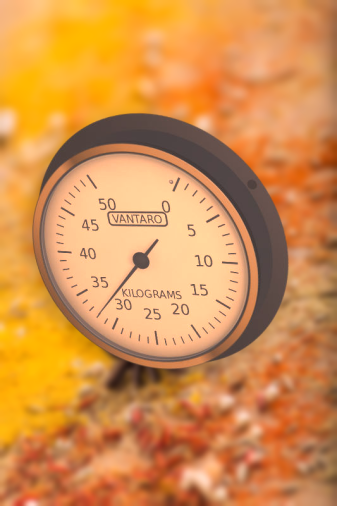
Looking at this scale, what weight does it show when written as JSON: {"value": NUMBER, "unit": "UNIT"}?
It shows {"value": 32, "unit": "kg"}
